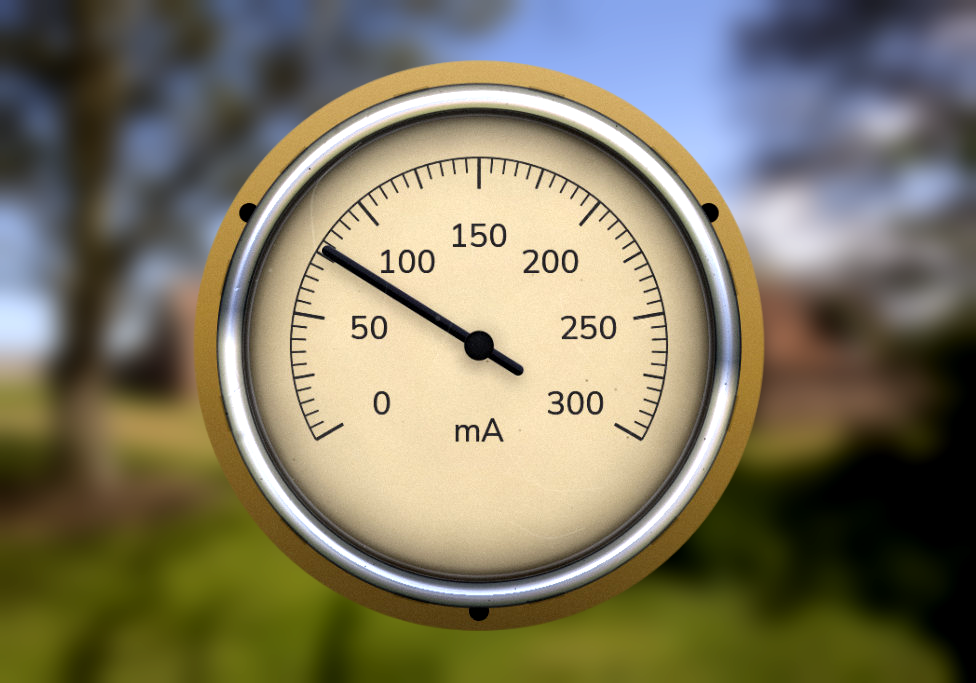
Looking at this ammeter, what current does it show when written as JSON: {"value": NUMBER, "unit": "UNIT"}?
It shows {"value": 77.5, "unit": "mA"}
